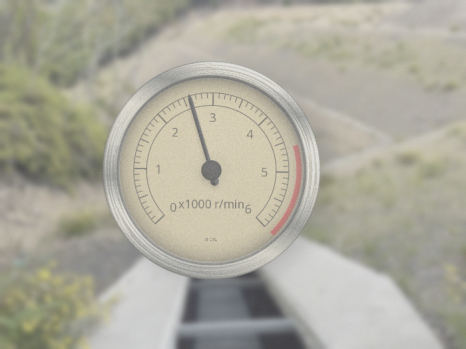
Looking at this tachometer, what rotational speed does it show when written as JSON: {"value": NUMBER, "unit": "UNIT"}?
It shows {"value": 2600, "unit": "rpm"}
